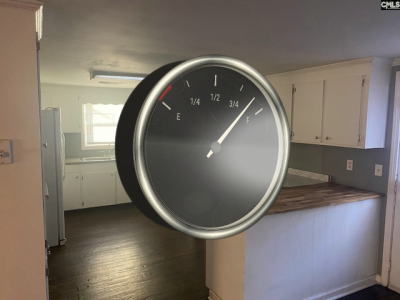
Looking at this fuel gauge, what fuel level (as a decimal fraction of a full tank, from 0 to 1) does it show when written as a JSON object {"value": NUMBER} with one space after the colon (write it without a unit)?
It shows {"value": 0.875}
